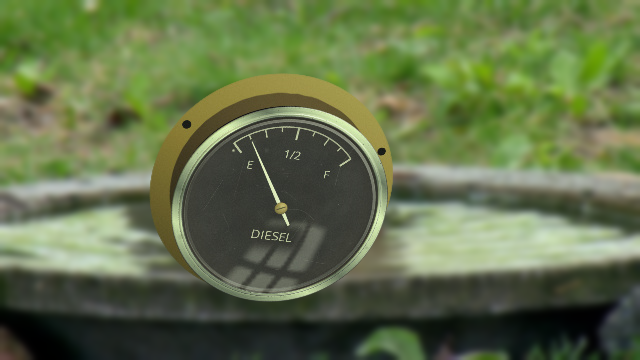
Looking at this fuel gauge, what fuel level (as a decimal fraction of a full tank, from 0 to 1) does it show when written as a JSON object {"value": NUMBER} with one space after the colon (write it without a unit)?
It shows {"value": 0.125}
